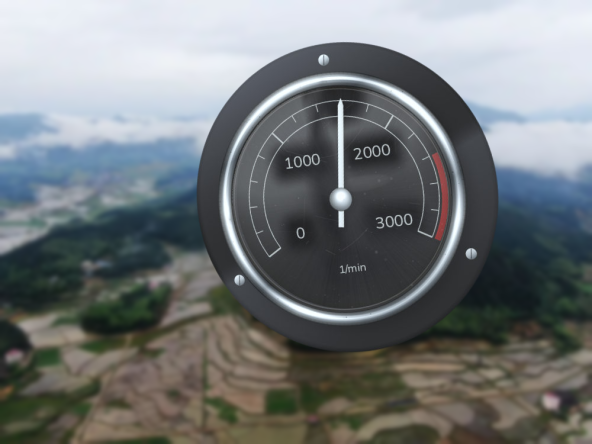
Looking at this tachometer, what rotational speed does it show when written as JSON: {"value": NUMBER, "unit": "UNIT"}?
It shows {"value": 1600, "unit": "rpm"}
